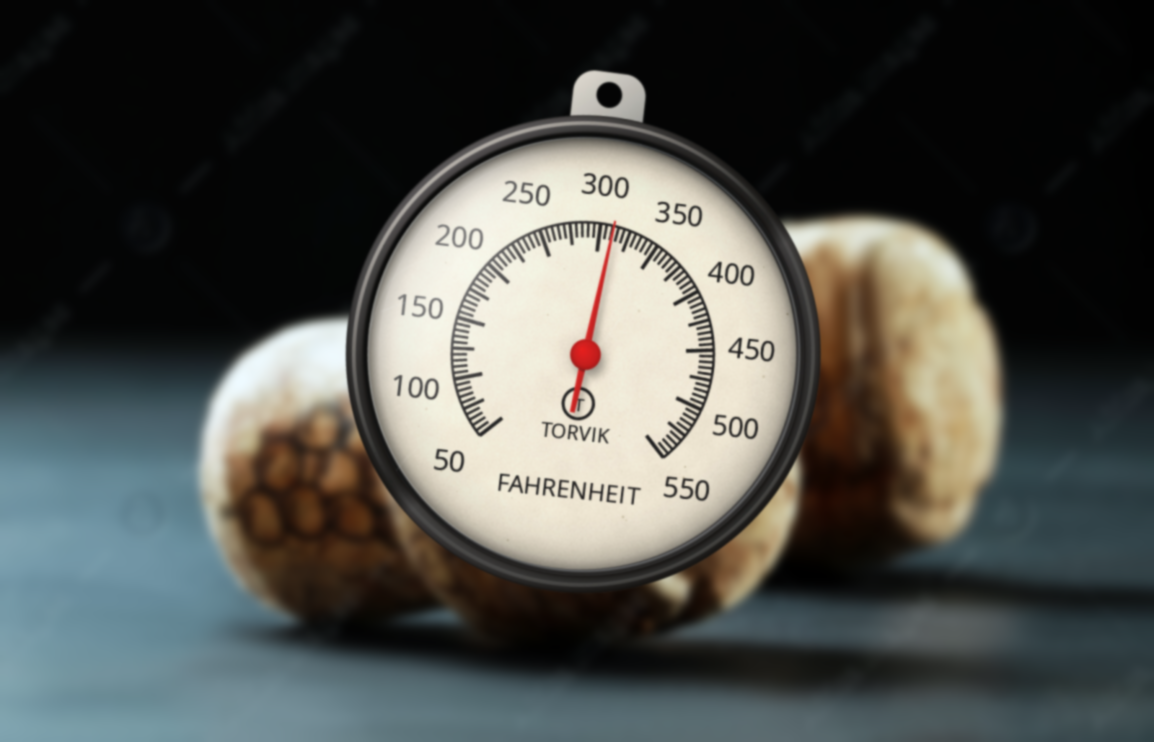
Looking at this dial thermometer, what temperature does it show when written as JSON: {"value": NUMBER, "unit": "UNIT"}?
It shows {"value": 310, "unit": "°F"}
